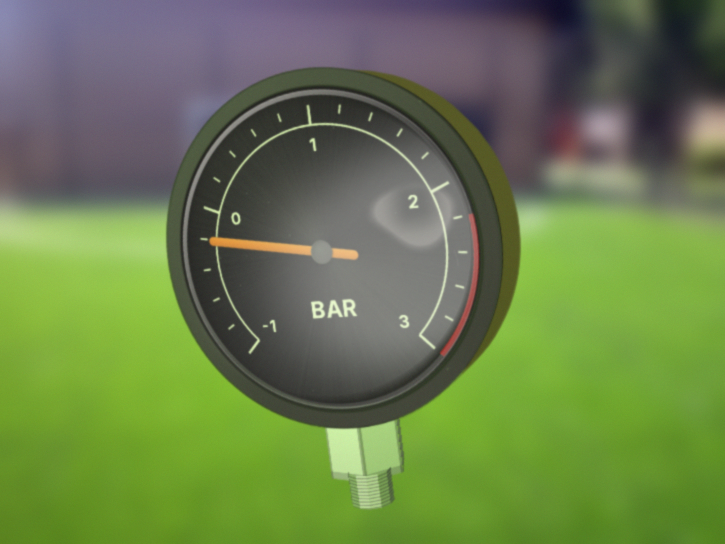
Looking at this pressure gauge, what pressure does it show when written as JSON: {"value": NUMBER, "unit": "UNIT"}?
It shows {"value": -0.2, "unit": "bar"}
